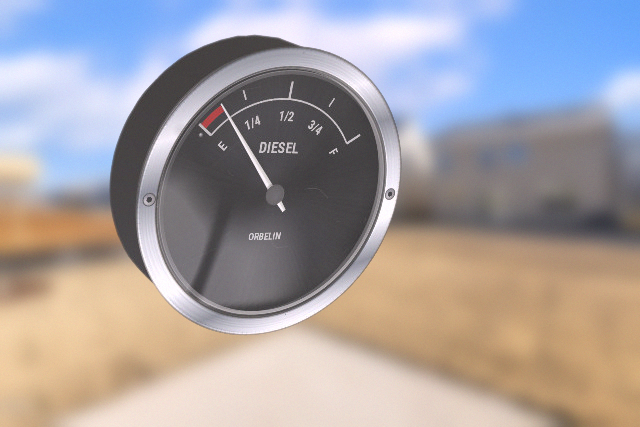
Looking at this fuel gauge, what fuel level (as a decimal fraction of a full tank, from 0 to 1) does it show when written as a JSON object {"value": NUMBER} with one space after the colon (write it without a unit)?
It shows {"value": 0.125}
